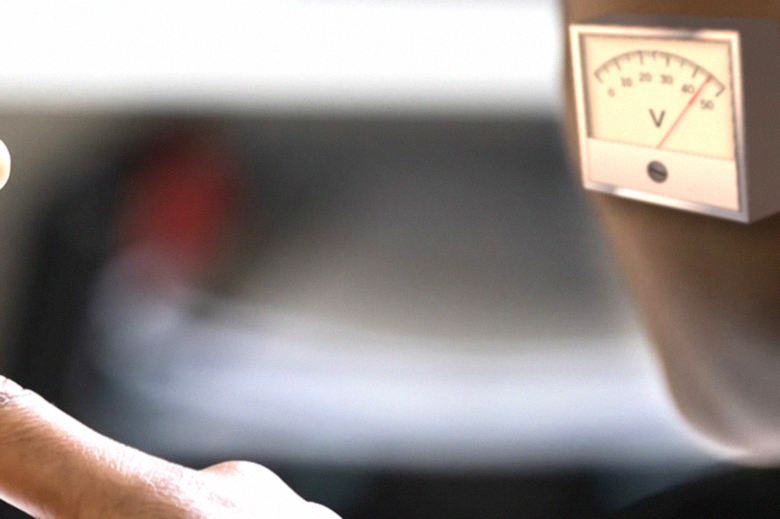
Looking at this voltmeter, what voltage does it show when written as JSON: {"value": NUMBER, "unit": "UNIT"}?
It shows {"value": 45, "unit": "V"}
